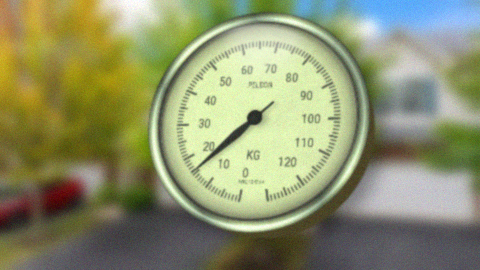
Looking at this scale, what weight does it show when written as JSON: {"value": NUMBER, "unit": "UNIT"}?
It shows {"value": 15, "unit": "kg"}
